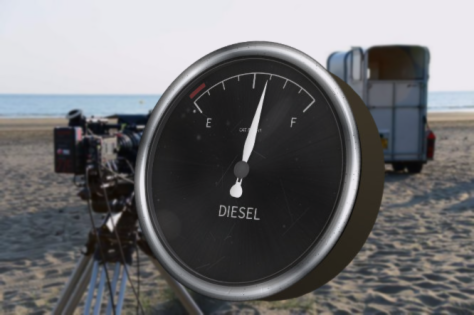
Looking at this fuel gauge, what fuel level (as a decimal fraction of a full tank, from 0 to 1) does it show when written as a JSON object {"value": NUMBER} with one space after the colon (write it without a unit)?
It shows {"value": 0.625}
